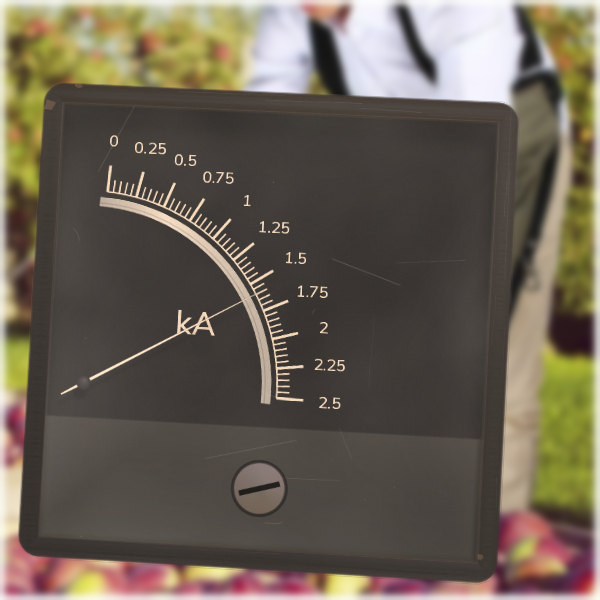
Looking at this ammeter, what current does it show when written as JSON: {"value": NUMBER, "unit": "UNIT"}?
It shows {"value": 1.6, "unit": "kA"}
